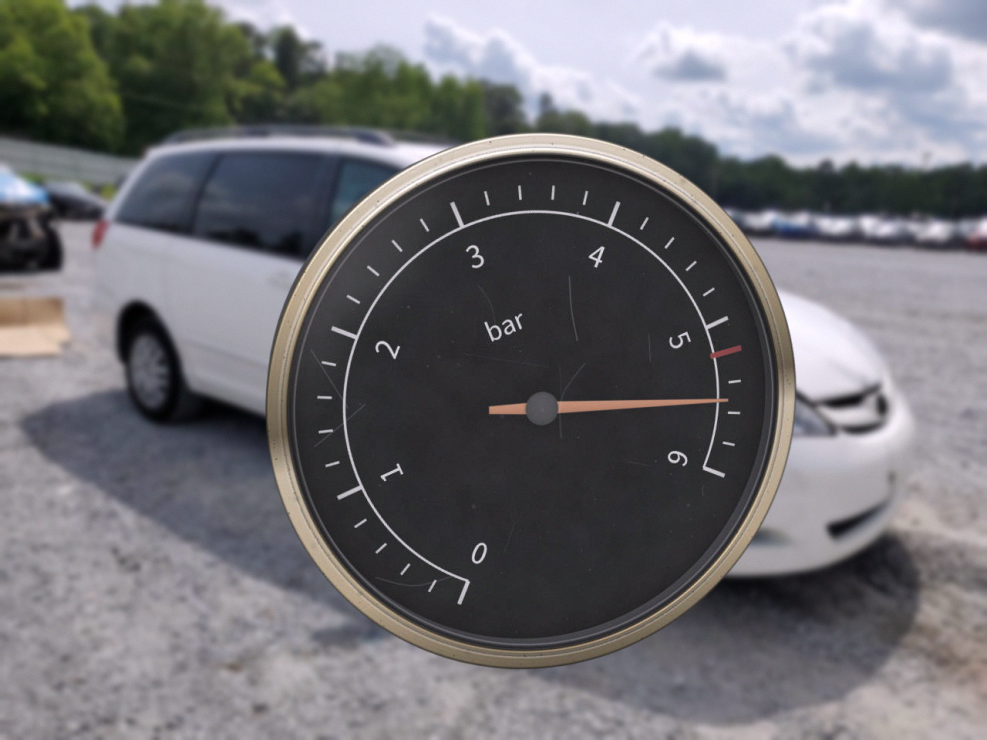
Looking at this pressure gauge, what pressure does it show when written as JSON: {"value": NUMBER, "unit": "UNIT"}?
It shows {"value": 5.5, "unit": "bar"}
